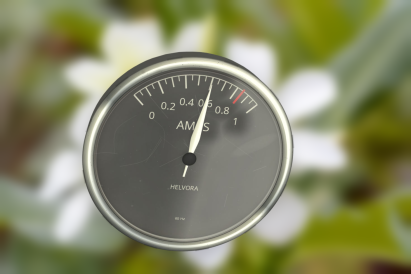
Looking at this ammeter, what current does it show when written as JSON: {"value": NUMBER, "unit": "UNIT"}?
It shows {"value": 0.6, "unit": "A"}
